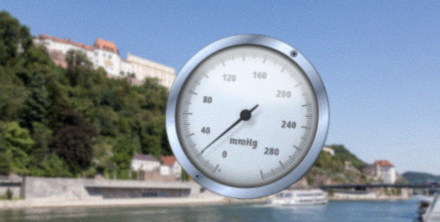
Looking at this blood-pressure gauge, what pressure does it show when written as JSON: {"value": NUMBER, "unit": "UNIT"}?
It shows {"value": 20, "unit": "mmHg"}
